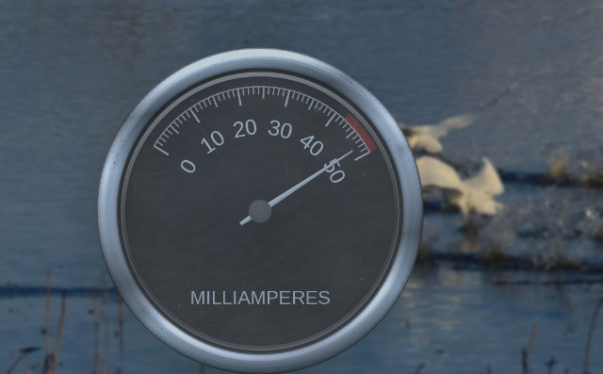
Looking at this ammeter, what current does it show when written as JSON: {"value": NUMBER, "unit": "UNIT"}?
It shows {"value": 48, "unit": "mA"}
